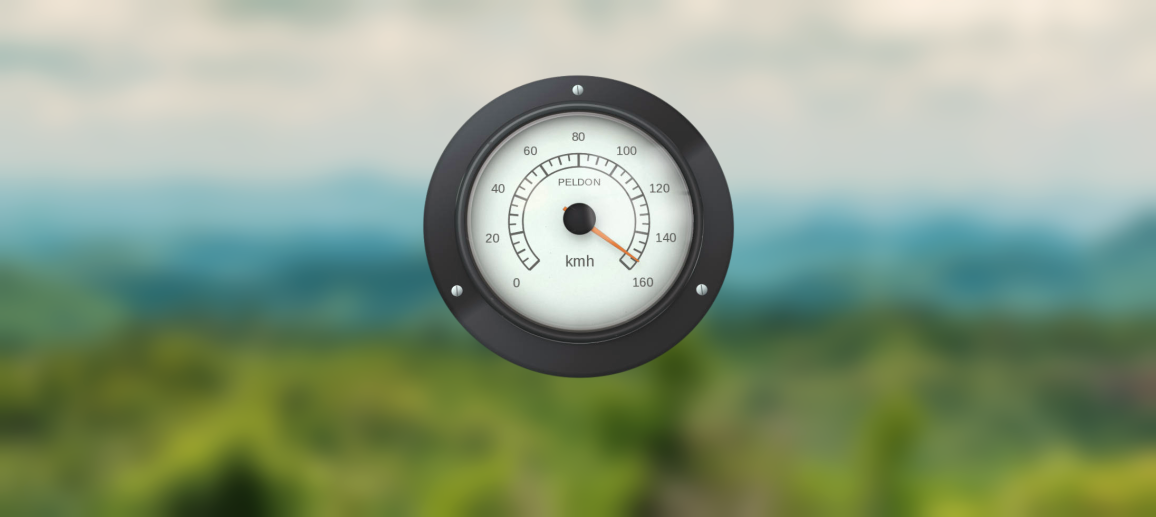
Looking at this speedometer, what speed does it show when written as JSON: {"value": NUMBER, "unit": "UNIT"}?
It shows {"value": 155, "unit": "km/h"}
